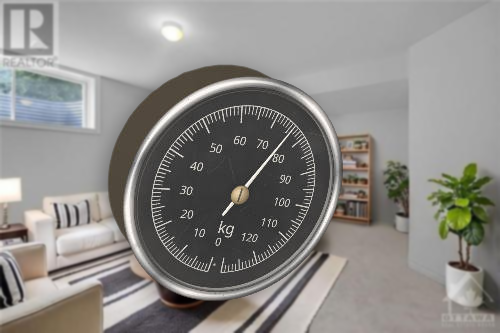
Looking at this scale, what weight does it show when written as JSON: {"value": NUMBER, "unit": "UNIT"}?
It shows {"value": 75, "unit": "kg"}
